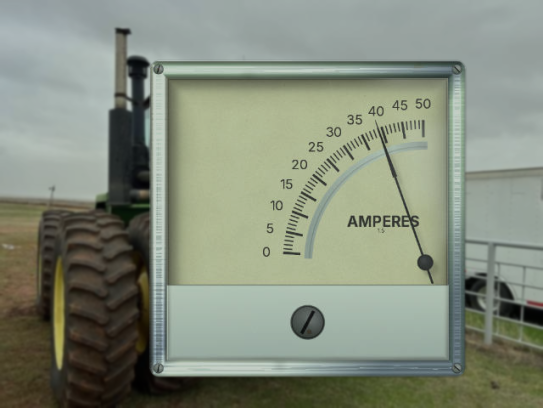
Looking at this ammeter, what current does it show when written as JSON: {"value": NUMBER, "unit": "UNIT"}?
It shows {"value": 39, "unit": "A"}
